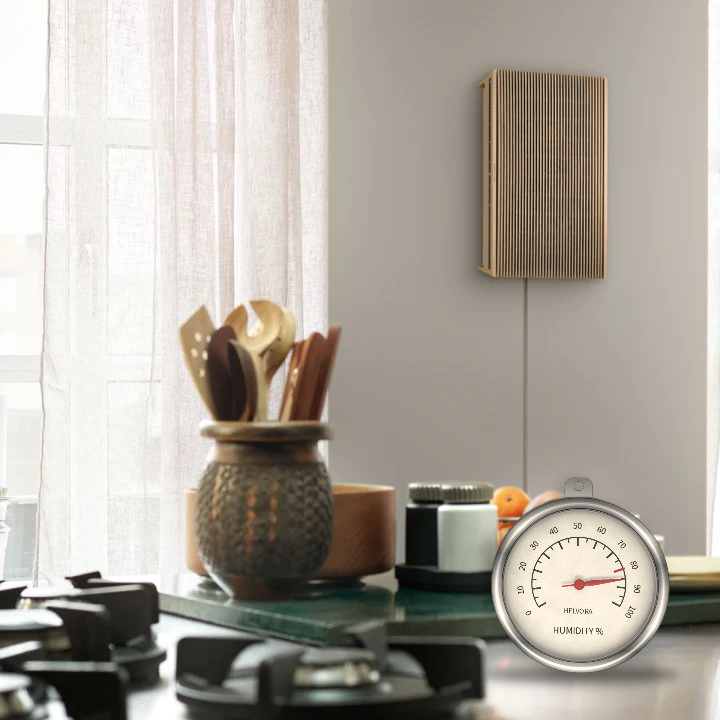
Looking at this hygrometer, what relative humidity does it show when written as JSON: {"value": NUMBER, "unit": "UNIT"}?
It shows {"value": 85, "unit": "%"}
